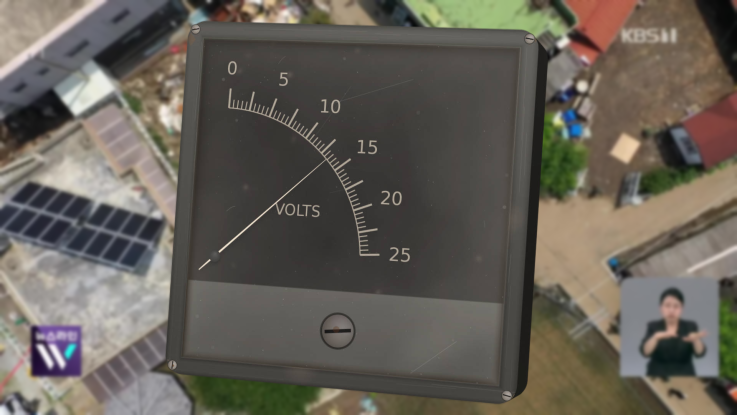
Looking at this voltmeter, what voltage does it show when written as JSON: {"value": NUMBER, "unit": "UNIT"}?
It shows {"value": 13.5, "unit": "V"}
